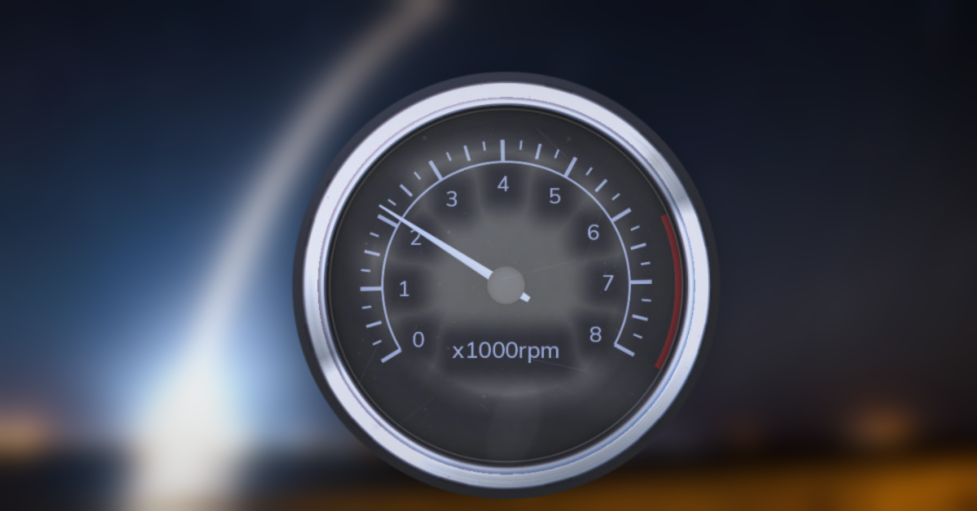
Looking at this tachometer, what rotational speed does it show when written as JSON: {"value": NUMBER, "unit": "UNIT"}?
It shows {"value": 2125, "unit": "rpm"}
